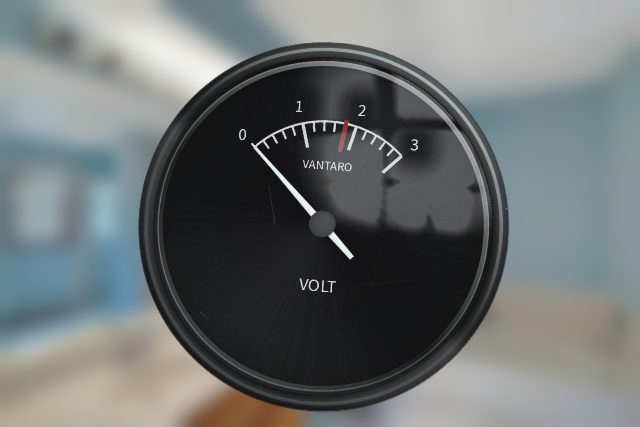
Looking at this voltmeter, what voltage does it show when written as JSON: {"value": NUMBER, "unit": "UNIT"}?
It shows {"value": 0, "unit": "V"}
